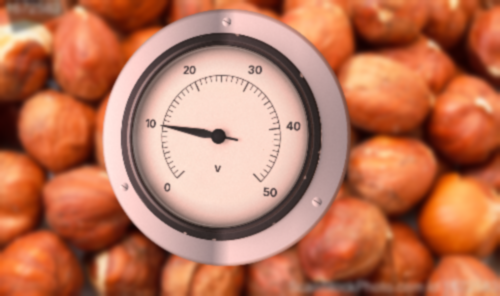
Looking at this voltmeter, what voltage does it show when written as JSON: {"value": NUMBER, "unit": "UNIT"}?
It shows {"value": 10, "unit": "V"}
